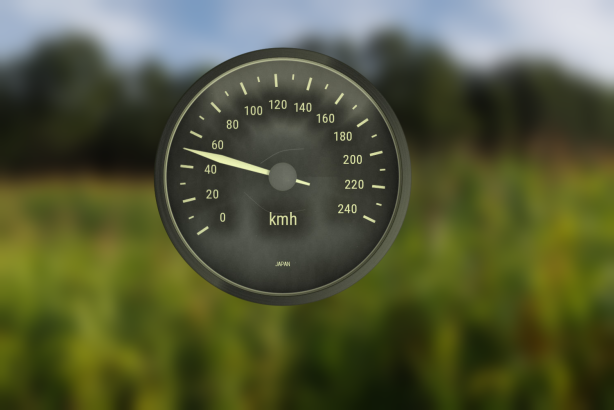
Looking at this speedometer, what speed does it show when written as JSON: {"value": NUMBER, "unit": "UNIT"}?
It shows {"value": 50, "unit": "km/h"}
